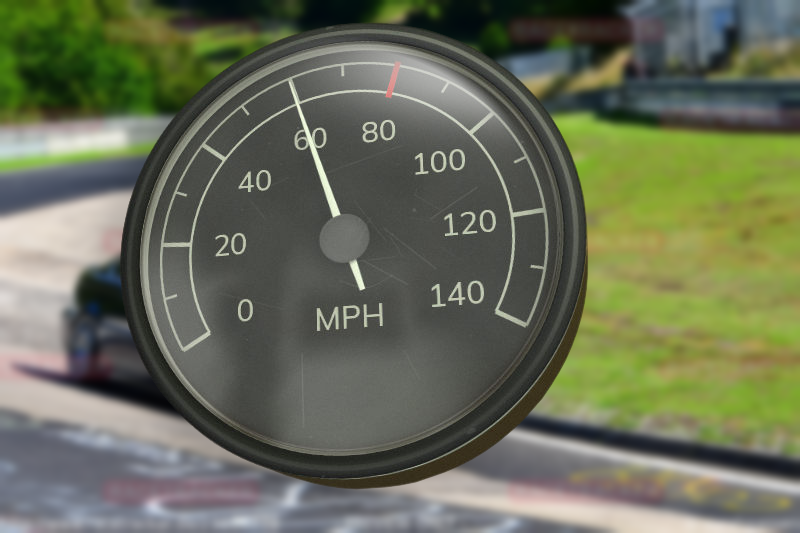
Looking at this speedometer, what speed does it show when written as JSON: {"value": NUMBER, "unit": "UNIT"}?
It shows {"value": 60, "unit": "mph"}
